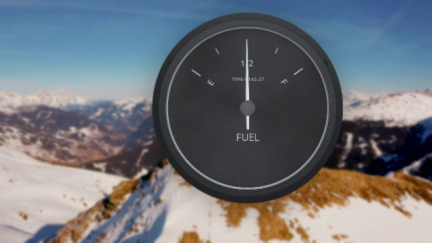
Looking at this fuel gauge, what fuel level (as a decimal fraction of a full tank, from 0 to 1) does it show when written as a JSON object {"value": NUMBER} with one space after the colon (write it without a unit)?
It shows {"value": 0.5}
